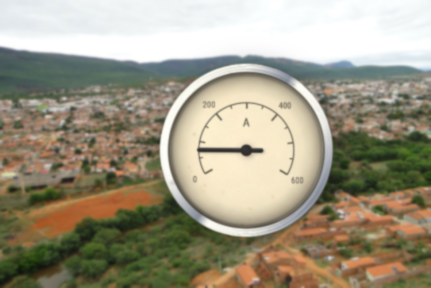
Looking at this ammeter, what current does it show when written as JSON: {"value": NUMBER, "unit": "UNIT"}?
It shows {"value": 75, "unit": "A"}
